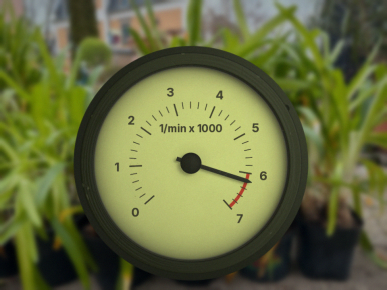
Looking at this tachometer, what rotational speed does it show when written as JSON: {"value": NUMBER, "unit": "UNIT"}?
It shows {"value": 6200, "unit": "rpm"}
